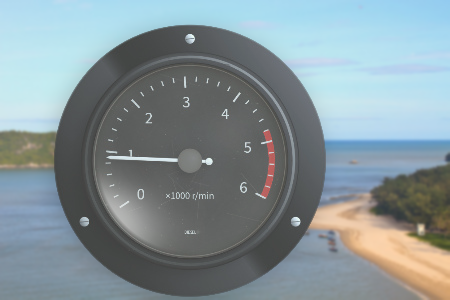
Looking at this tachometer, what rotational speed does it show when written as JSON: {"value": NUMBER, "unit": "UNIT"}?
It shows {"value": 900, "unit": "rpm"}
